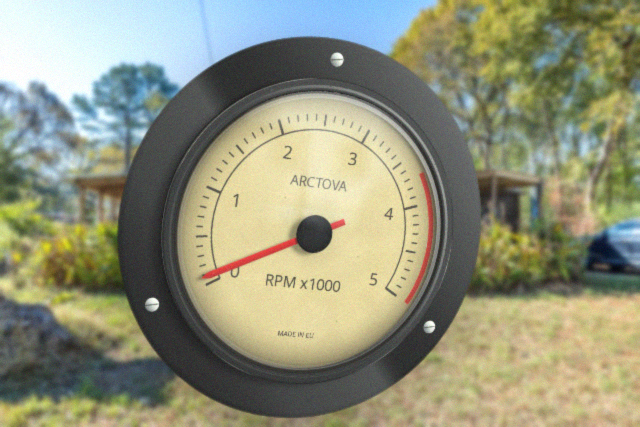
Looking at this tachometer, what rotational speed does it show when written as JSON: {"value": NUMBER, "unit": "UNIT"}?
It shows {"value": 100, "unit": "rpm"}
